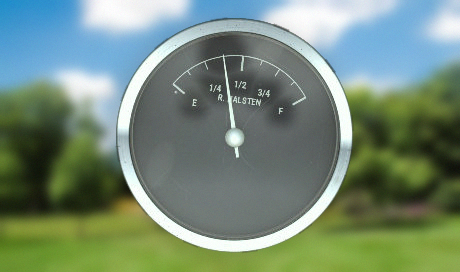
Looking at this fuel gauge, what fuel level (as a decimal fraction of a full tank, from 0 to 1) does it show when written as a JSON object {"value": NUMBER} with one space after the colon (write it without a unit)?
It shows {"value": 0.375}
